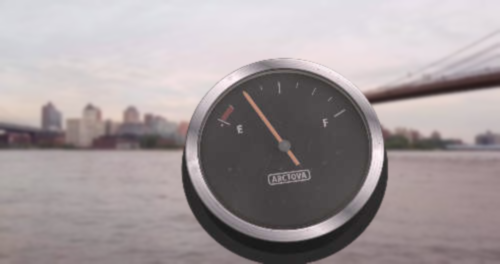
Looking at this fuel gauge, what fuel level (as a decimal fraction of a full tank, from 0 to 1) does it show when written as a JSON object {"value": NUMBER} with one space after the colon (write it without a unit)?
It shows {"value": 0.25}
